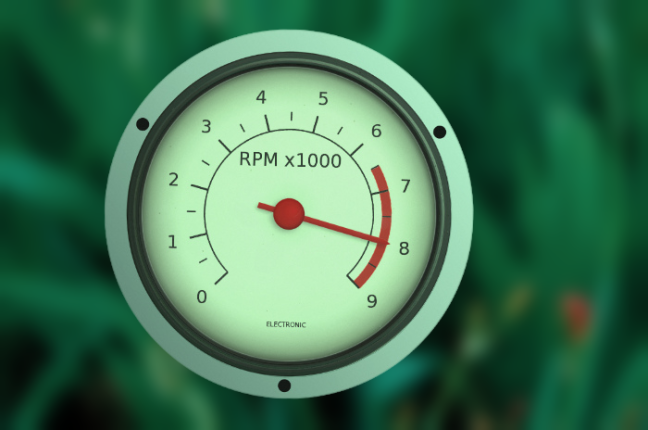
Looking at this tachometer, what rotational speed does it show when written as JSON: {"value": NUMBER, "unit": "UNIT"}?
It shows {"value": 8000, "unit": "rpm"}
